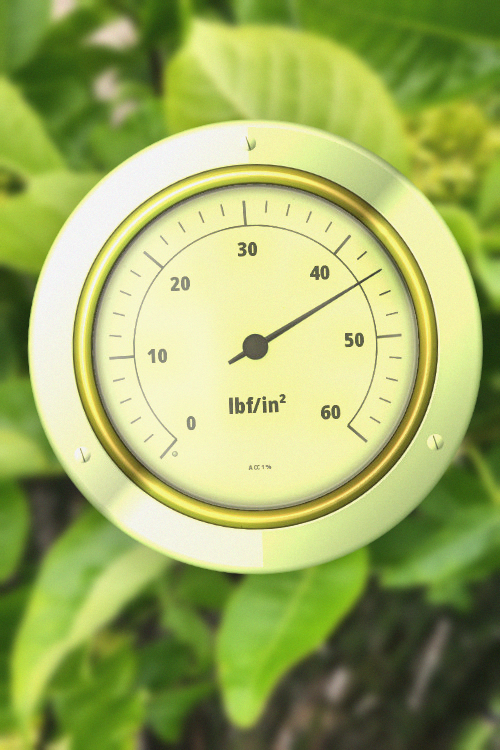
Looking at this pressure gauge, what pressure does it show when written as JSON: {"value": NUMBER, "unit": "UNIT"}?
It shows {"value": 44, "unit": "psi"}
